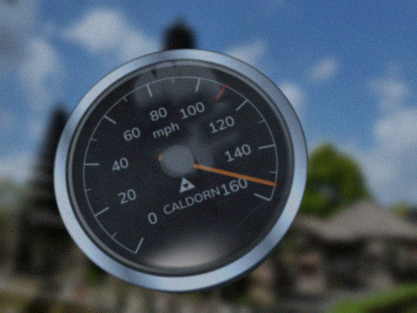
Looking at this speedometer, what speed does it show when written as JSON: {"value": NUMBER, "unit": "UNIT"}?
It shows {"value": 155, "unit": "mph"}
